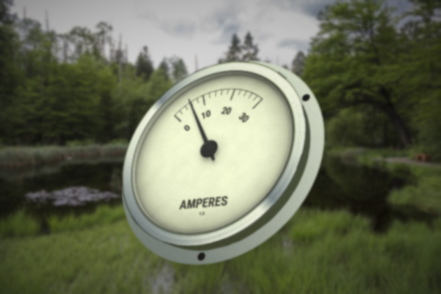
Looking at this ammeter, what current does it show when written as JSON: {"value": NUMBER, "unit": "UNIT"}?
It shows {"value": 6, "unit": "A"}
